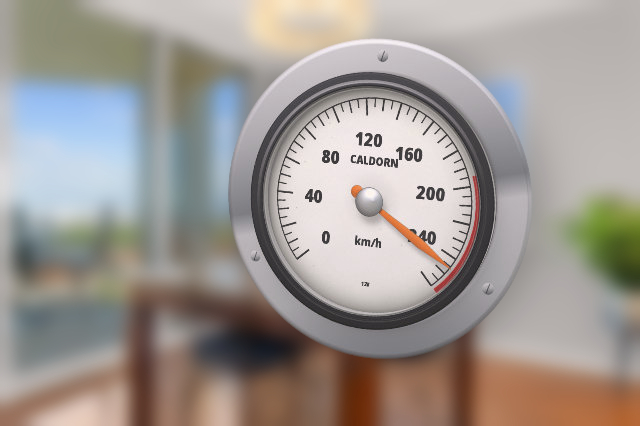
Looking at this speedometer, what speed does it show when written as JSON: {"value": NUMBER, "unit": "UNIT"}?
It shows {"value": 245, "unit": "km/h"}
